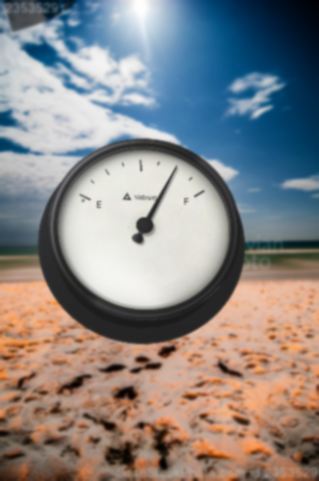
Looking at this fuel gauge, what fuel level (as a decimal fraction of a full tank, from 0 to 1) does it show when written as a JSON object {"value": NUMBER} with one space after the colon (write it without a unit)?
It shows {"value": 0.75}
